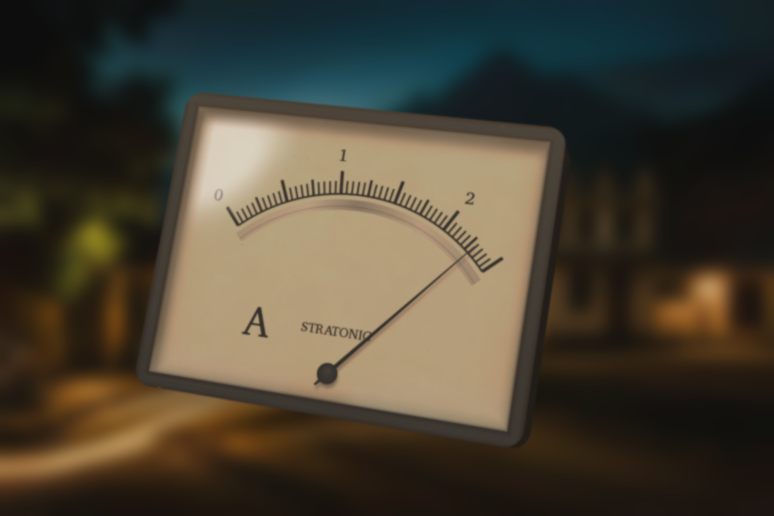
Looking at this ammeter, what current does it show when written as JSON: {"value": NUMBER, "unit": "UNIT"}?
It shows {"value": 2.3, "unit": "A"}
